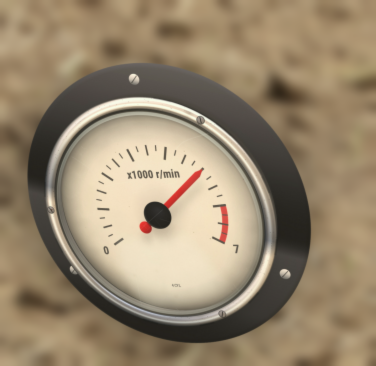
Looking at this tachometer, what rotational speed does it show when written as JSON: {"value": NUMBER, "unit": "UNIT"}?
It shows {"value": 5000, "unit": "rpm"}
